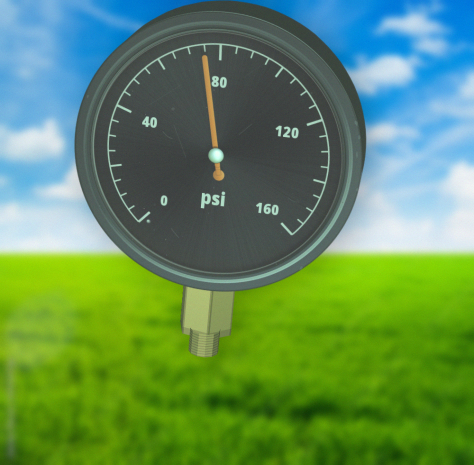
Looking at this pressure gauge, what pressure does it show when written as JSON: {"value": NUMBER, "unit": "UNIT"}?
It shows {"value": 75, "unit": "psi"}
